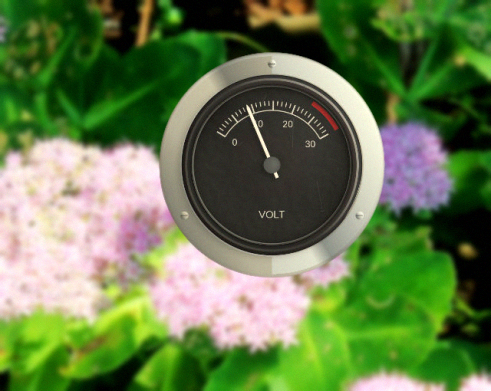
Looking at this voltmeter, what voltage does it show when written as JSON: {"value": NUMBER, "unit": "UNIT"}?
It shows {"value": 9, "unit": "V"}
